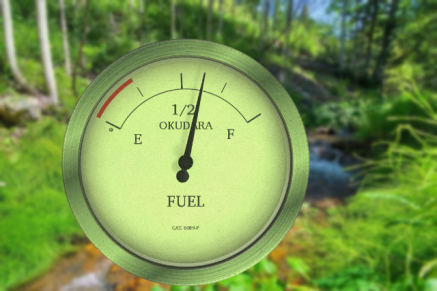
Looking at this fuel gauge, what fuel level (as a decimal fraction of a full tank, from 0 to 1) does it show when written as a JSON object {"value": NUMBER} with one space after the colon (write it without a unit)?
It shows {"value": 0.625}
